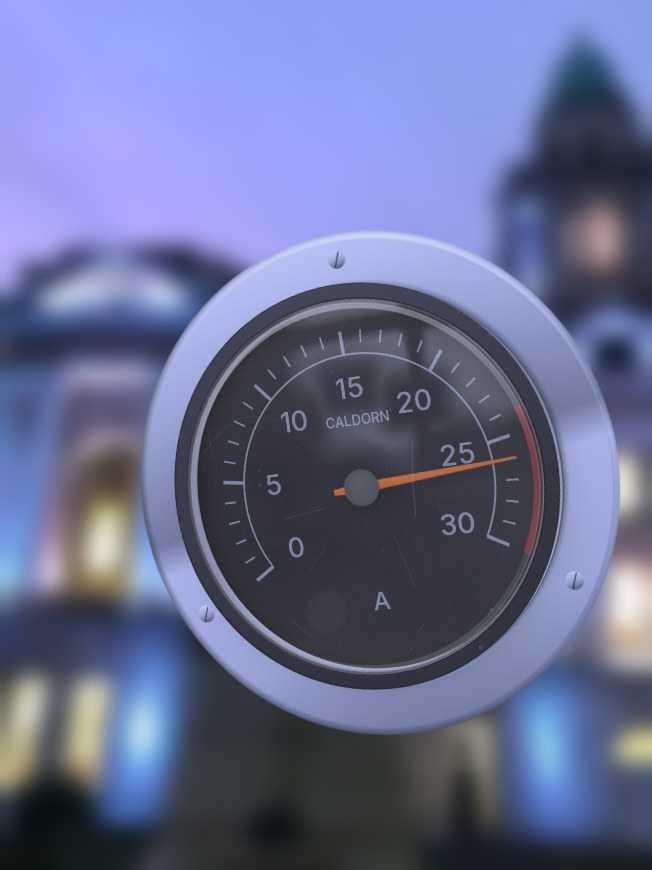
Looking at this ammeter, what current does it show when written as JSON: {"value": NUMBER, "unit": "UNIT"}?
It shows {"value": 26, "unit": "A"}
